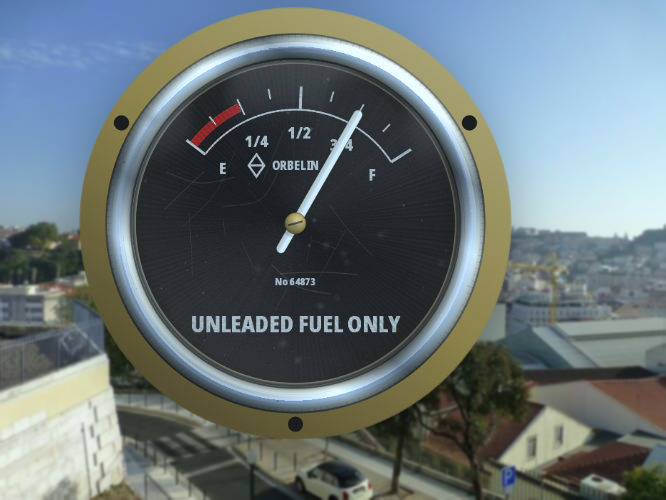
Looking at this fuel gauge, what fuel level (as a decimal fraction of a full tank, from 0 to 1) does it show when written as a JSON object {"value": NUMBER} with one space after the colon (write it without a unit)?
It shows {"value": 0.75}
